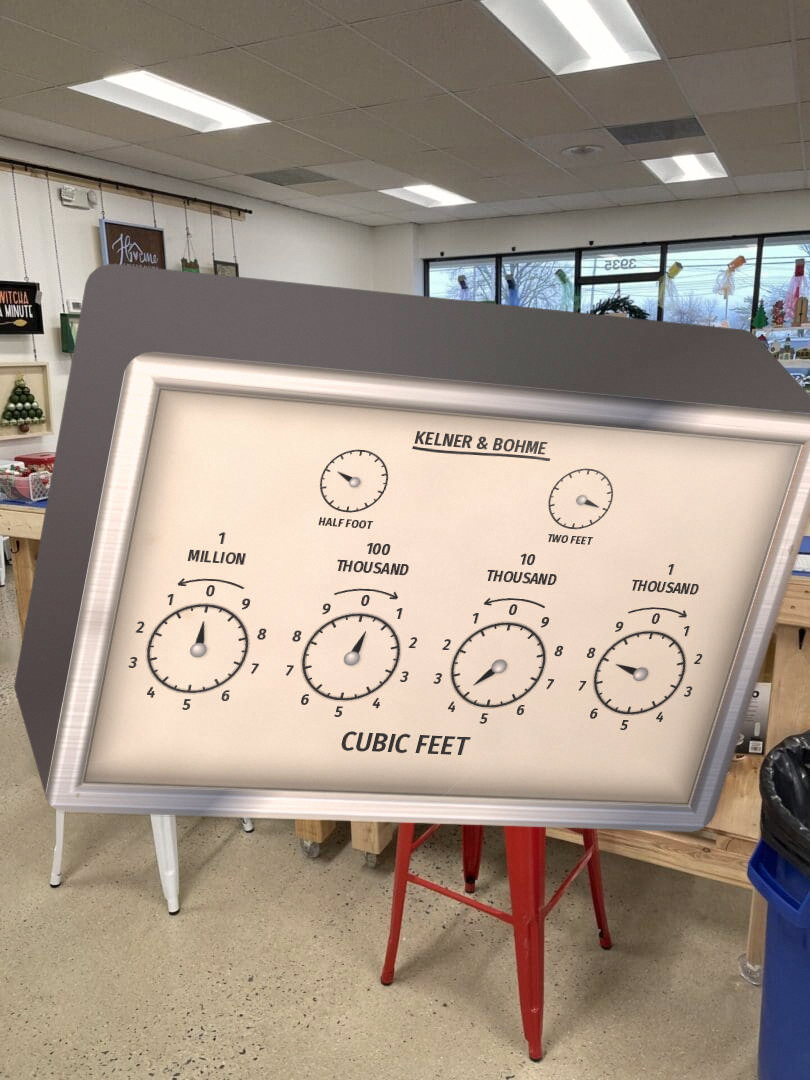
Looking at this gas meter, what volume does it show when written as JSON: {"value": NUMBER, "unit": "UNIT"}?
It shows {"value": 3800, "unit": "ft³"}
